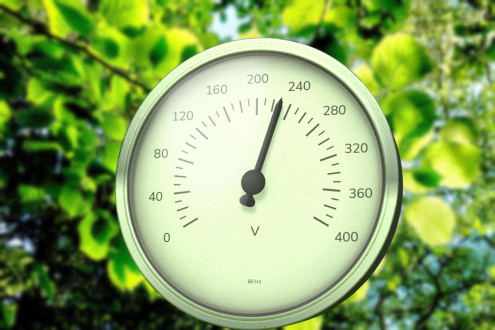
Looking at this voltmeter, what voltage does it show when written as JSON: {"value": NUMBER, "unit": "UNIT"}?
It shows {"value": 230, "unit": "V"}
